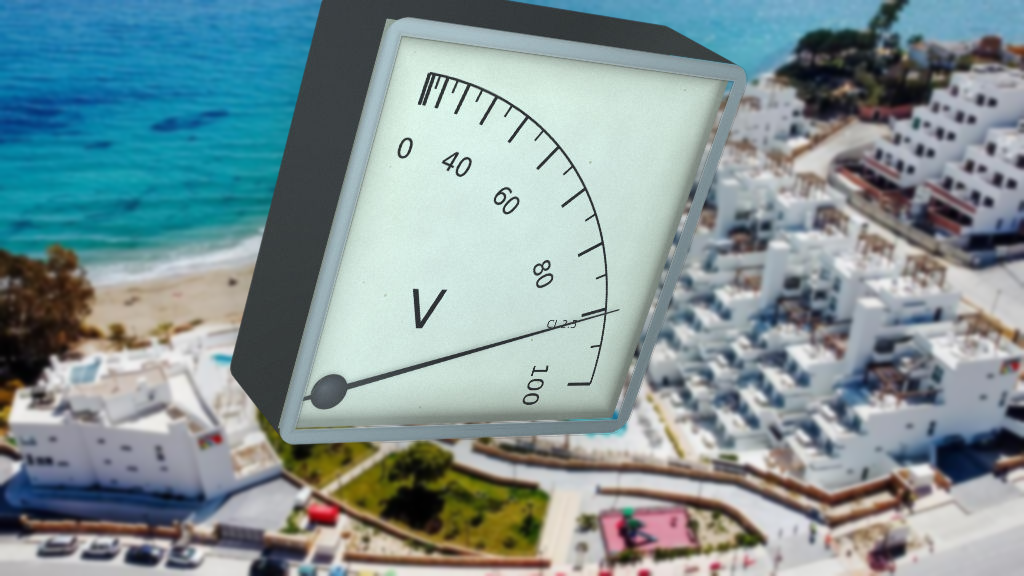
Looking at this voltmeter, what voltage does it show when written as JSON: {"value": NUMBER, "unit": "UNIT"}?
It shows {"value": 90, "unit": "V"}
